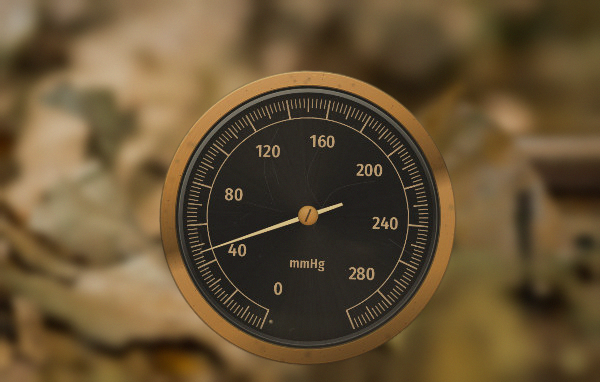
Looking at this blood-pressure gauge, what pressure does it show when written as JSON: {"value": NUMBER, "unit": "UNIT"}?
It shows {"value": 46, "unit": "mmHg"}
